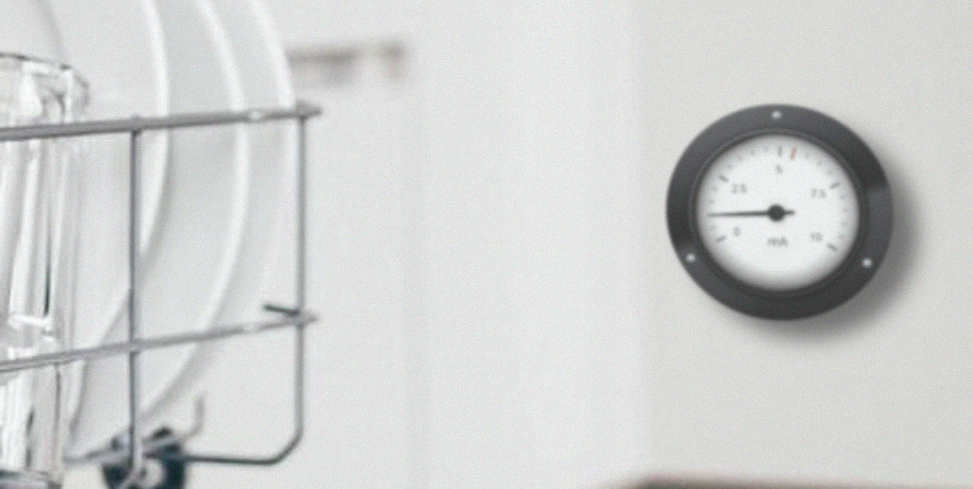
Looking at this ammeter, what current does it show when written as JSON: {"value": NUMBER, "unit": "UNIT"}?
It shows {"value": 1, "unit": "mA"}
